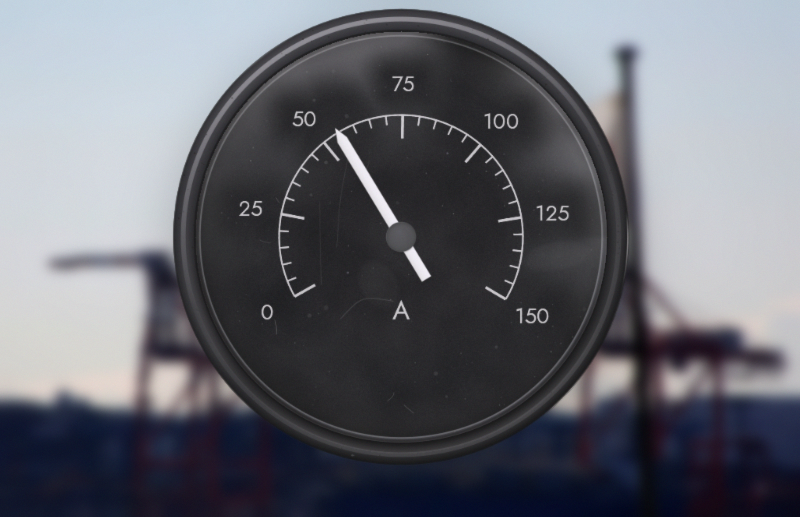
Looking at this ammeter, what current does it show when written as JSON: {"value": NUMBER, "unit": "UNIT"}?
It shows {"value": 55, "unit": "A"}
